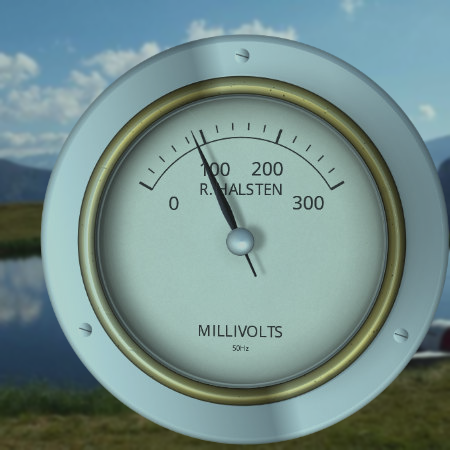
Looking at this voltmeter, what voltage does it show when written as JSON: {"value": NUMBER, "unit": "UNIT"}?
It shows {"value": 90, "unit": "mV"}
